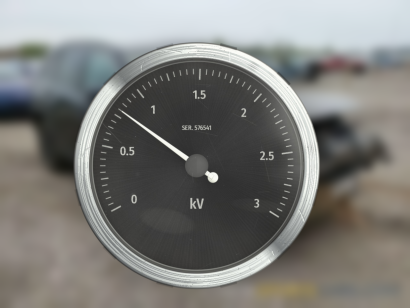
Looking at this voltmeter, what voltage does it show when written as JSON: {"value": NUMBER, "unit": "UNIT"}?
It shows {"value": 0.8, "unit": "kV"}
